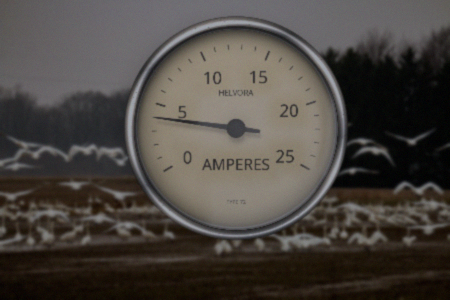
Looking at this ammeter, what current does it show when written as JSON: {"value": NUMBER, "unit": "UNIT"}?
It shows {"value": 4, "unit": "A"}
